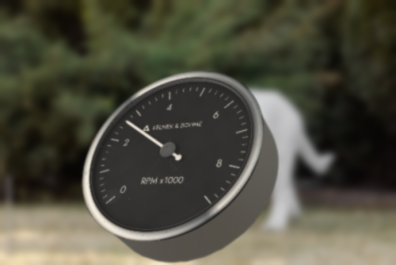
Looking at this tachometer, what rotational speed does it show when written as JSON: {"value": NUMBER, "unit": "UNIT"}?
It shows {"value": 2600, "unit": "rpm"}
